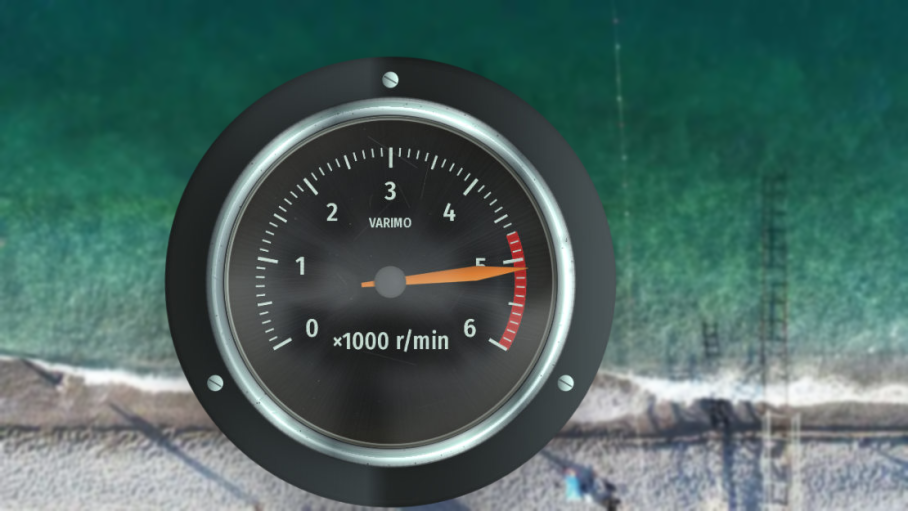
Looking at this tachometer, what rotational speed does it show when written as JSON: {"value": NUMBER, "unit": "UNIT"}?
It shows {"value": 5100, "unit": "rpm"}
